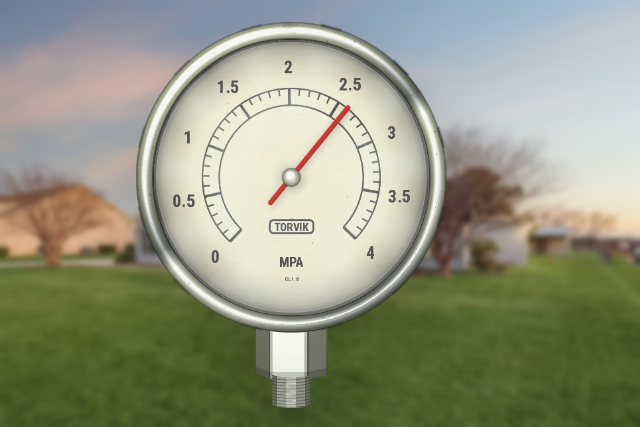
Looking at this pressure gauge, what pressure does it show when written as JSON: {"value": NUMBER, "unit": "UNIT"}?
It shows {"value": 2.6, "unit": "MPa"}
